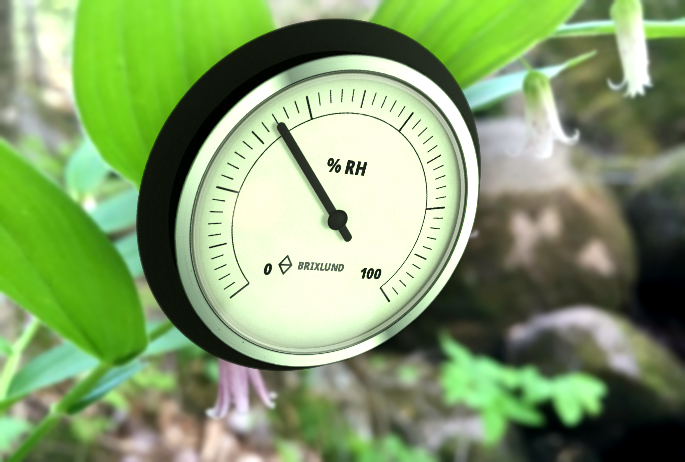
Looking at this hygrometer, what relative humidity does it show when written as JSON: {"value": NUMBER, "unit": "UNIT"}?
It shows {"value": 34, "unit": "%"}
